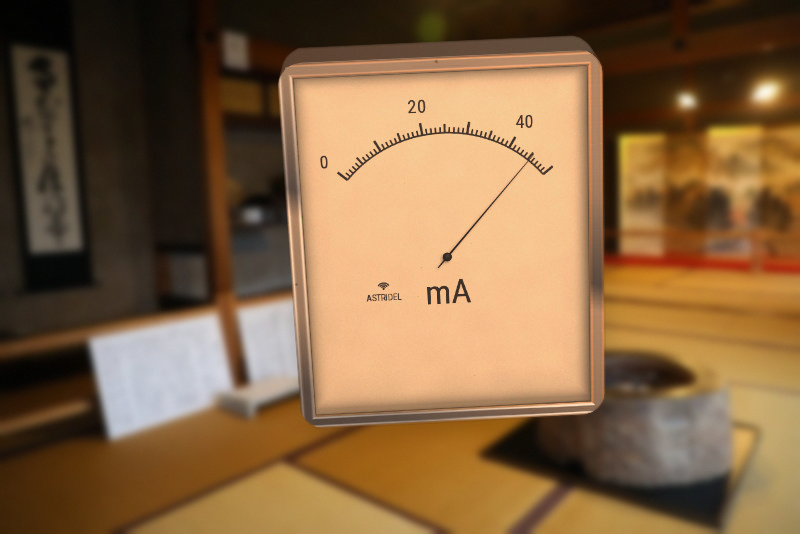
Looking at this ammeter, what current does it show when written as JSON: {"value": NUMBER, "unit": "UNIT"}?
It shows {"value": 45, "unit": "mA"}
